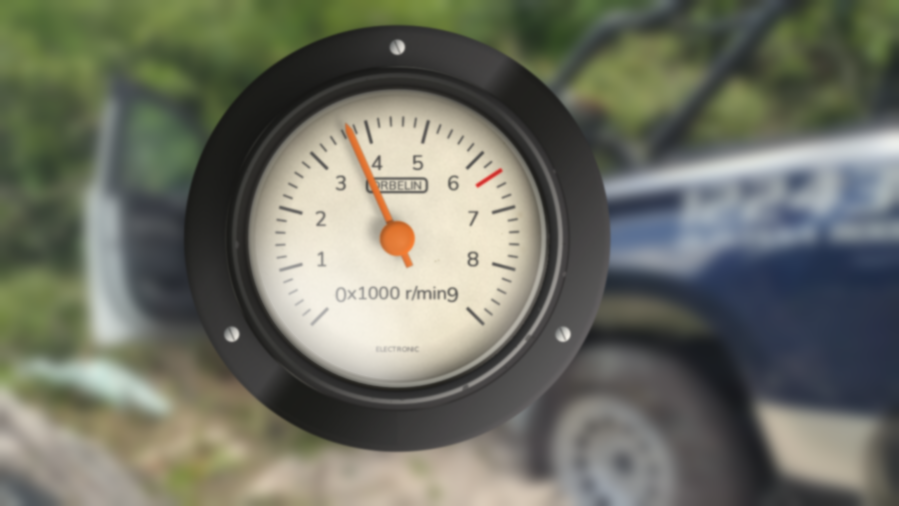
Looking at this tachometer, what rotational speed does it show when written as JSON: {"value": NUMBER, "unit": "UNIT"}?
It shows {"value": 3700, "unit": "rpm"}
